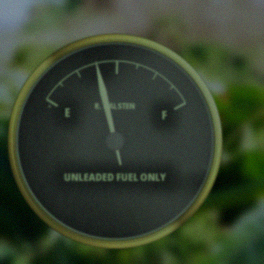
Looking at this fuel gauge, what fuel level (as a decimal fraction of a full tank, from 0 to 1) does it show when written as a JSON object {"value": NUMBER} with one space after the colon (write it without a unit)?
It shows {"value": 0.375}
